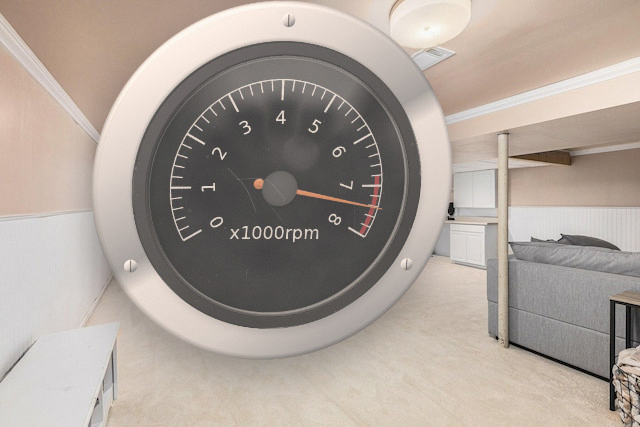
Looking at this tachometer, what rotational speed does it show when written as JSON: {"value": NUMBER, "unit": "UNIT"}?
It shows {"value": 7400, "unit": "rpm"}
